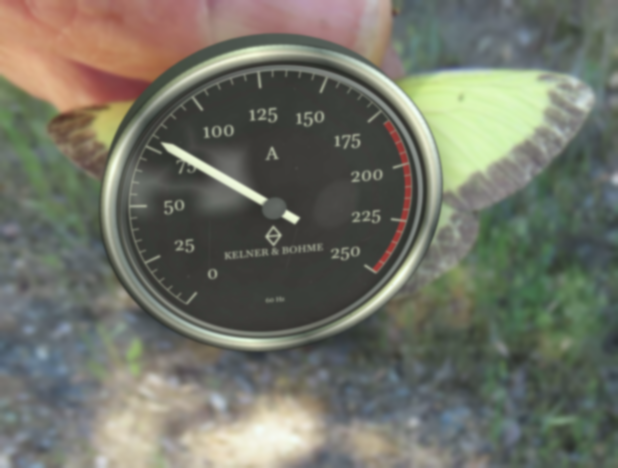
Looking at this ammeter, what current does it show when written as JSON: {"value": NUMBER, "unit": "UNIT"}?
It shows {"value": 80, "unit": "A"}
